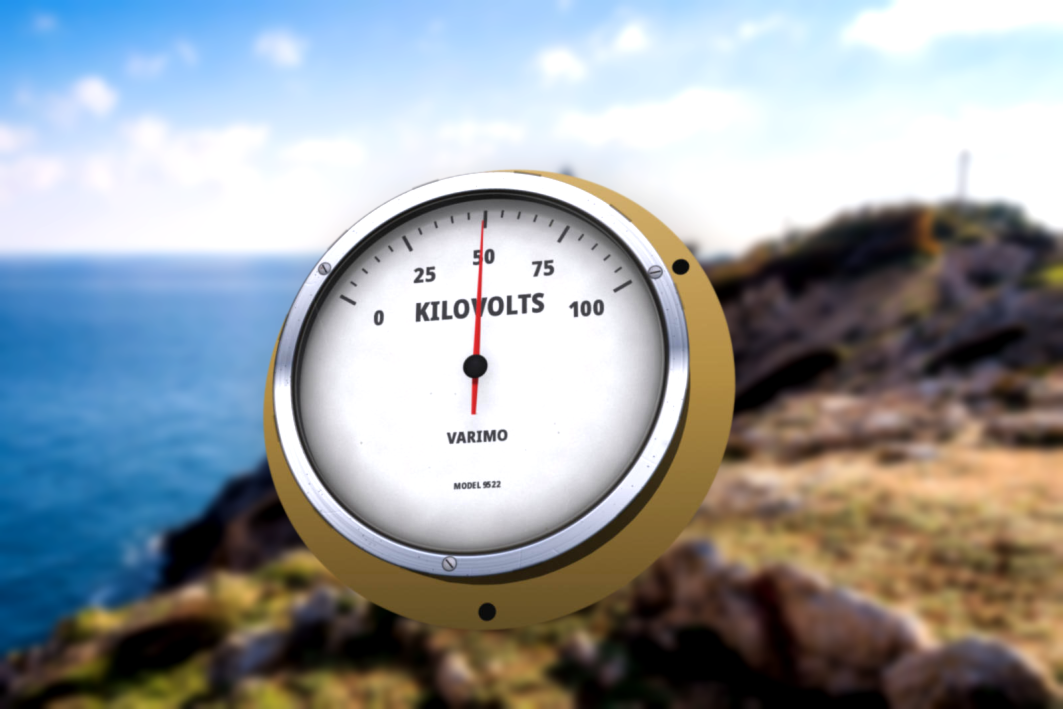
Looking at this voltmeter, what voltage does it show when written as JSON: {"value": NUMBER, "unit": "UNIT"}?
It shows {"value": 50, "unit": "kV"}
